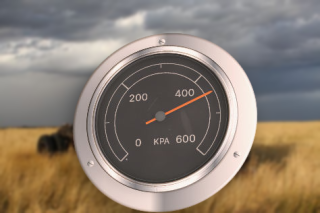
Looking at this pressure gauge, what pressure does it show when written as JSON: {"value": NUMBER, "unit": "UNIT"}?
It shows {"value": 450, "unit": "kPa"}
